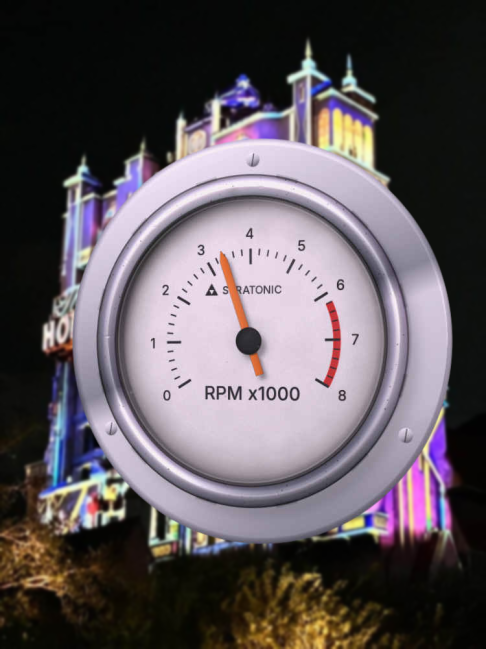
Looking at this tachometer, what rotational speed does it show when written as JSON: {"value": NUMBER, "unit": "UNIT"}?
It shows {"value": 3400, "unit": "rpm"}
